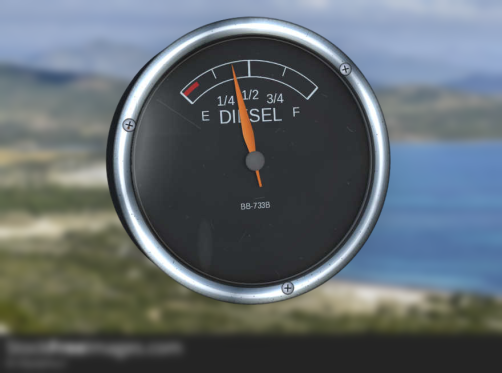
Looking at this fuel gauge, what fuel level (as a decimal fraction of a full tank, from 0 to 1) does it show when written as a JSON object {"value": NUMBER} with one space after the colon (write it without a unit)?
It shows {"value": 0.375}
